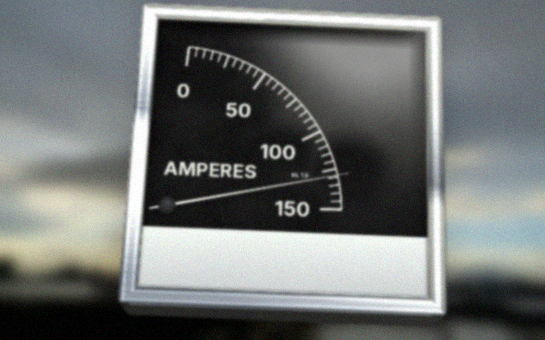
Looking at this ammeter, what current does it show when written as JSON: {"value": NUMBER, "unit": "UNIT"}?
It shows {"value": 130, "unit": "A"}
